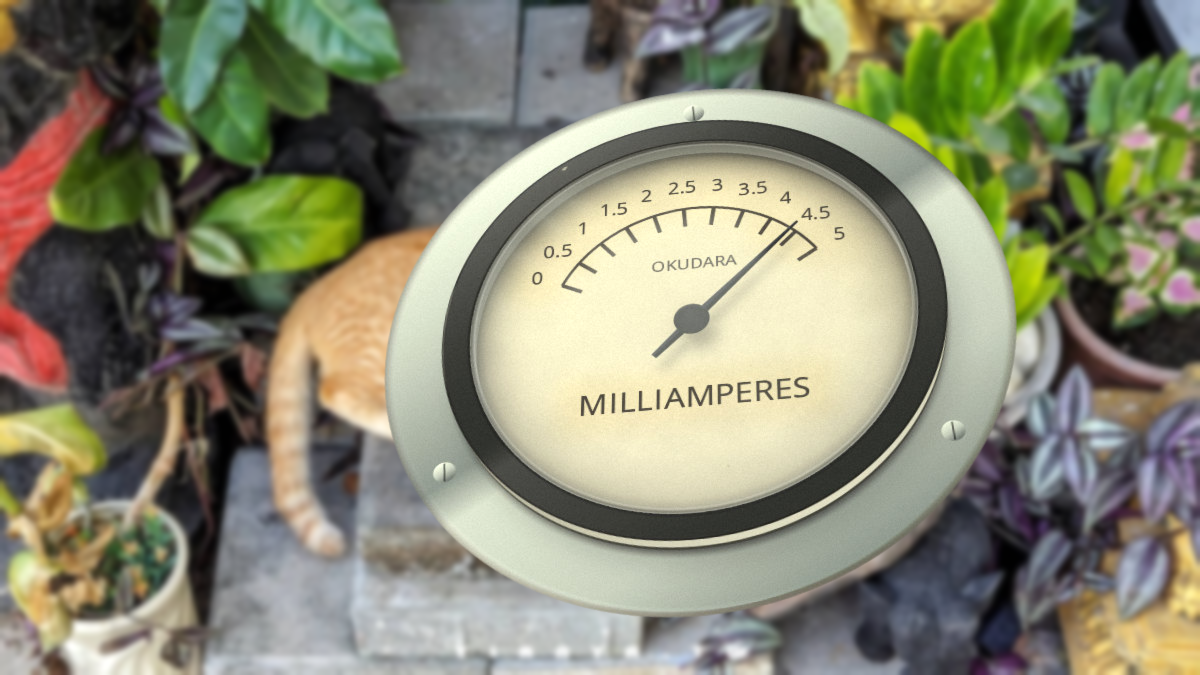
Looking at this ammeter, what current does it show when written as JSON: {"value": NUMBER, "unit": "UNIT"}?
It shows {"value": 4.5, "unit": "mA"}
